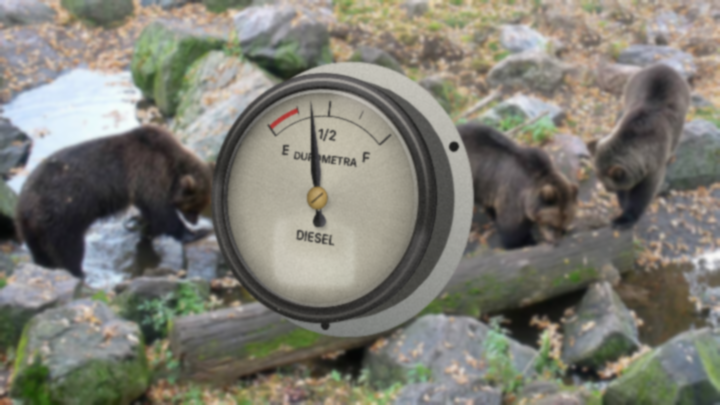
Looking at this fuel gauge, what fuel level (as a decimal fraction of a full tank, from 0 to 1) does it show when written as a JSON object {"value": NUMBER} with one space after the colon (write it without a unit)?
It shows {"value": 0.375}
